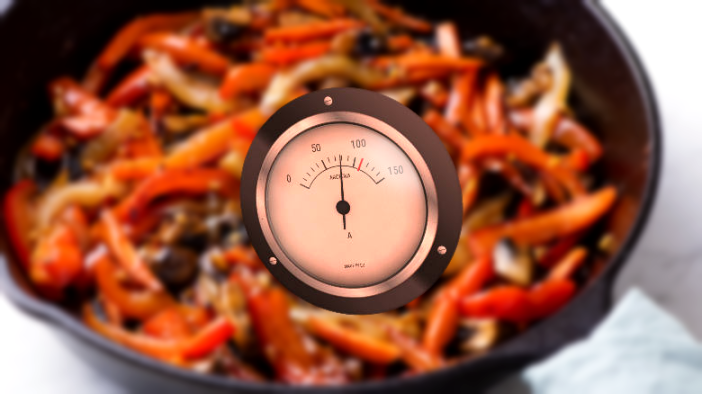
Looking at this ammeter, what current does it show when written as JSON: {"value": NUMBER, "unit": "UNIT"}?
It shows {"value": 80, "unit": "A"}
